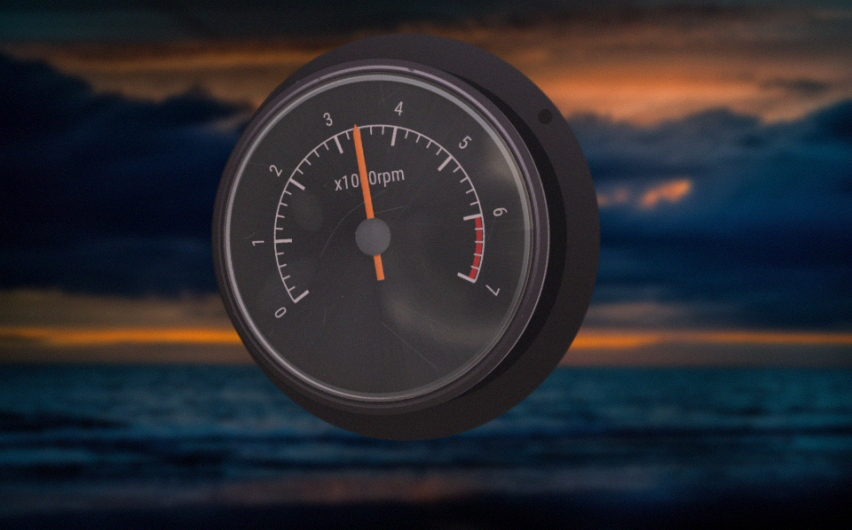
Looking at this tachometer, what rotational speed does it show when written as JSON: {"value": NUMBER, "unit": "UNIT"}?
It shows {"value": 3400, "unit": "rpm"}
